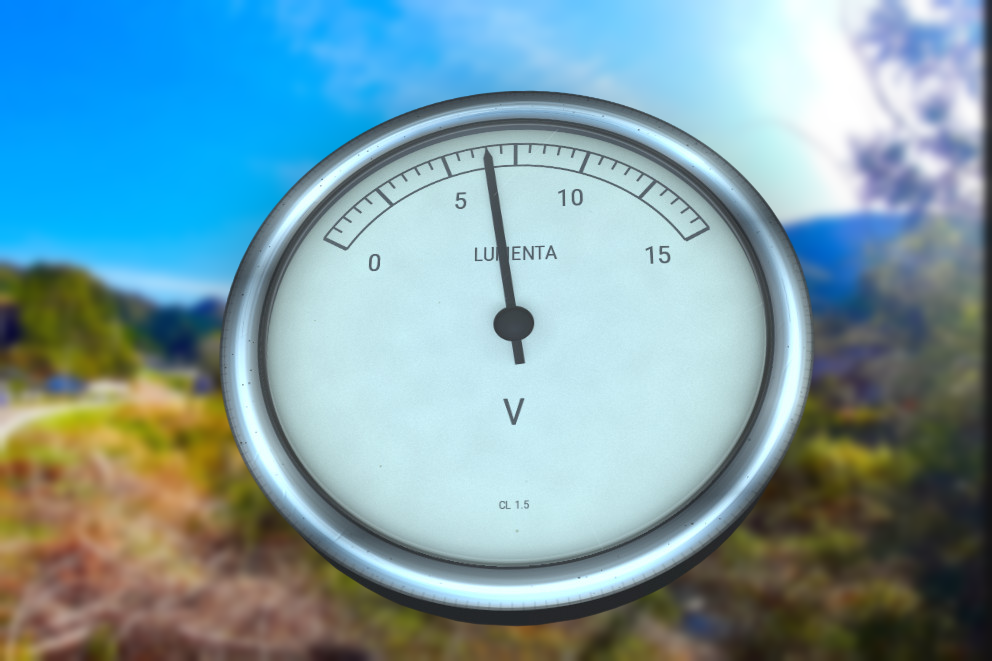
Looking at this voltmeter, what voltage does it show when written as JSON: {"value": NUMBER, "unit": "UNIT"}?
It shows {"value": 6.5, "unit": "V"}
